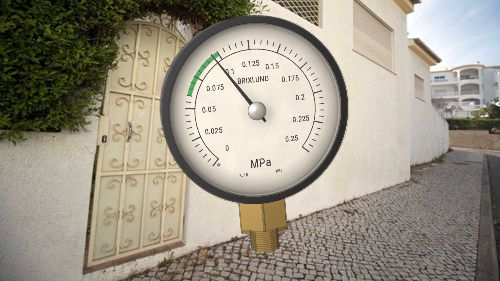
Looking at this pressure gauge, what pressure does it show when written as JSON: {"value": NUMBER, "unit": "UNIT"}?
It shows {"value": 0.095, "unit": "MPa"}
